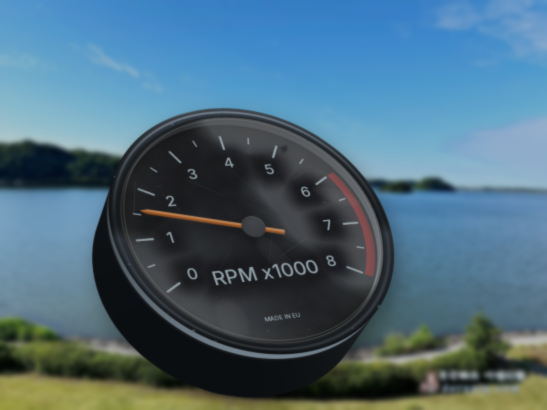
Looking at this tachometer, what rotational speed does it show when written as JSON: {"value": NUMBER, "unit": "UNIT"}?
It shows {"value": 1500, "unit": "rpm"}
